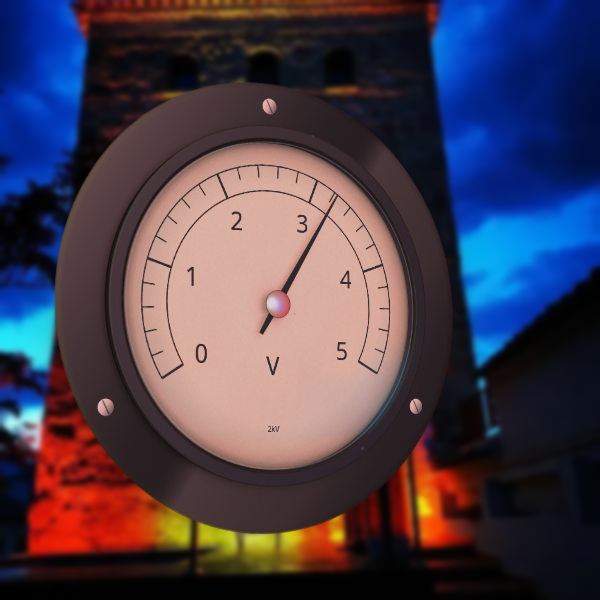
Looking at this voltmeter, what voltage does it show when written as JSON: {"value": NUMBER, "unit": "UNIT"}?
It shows {"value": 3.2, "unit": "V"}
